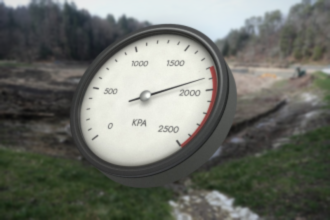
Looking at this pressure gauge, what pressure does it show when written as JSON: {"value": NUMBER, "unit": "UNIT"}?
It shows {"value": 1900, "unit": "kPa"}
